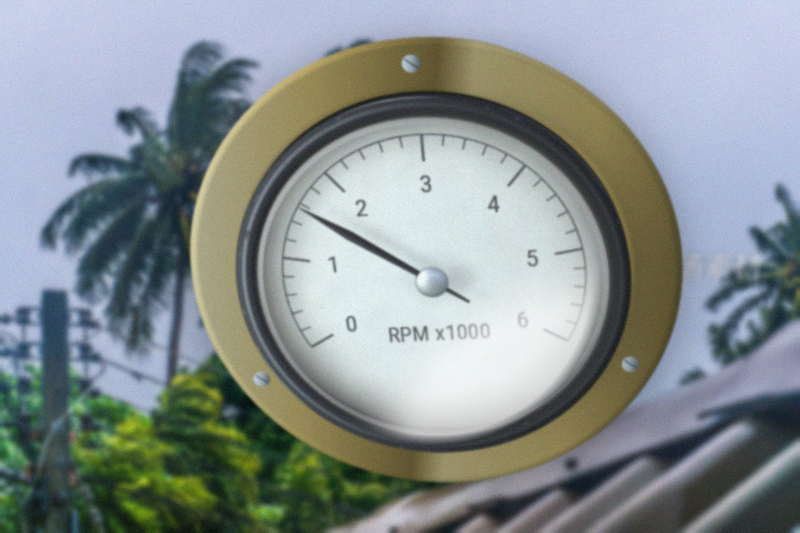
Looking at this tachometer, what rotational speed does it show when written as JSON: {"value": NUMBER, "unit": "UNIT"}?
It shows {"value": 1600, "unit": "rpm"}
